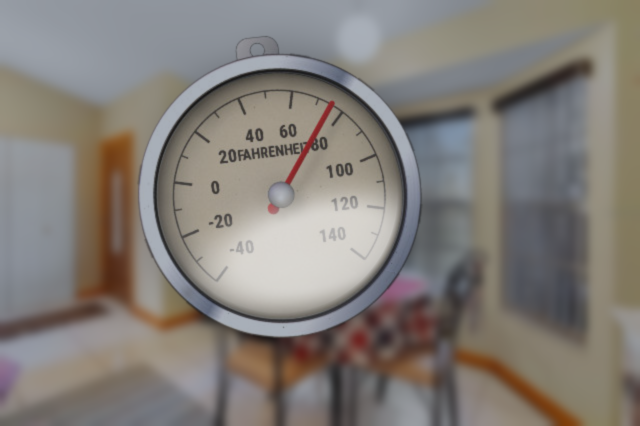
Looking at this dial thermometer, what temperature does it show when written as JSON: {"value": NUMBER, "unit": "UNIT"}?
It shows {"value": 75, "unit": "°F"}
